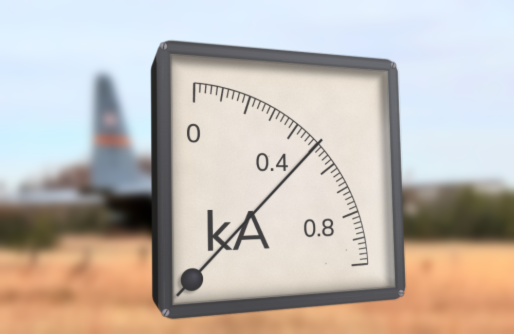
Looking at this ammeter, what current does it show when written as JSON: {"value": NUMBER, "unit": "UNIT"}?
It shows {"value": 0.5, "unit": "kA"}
